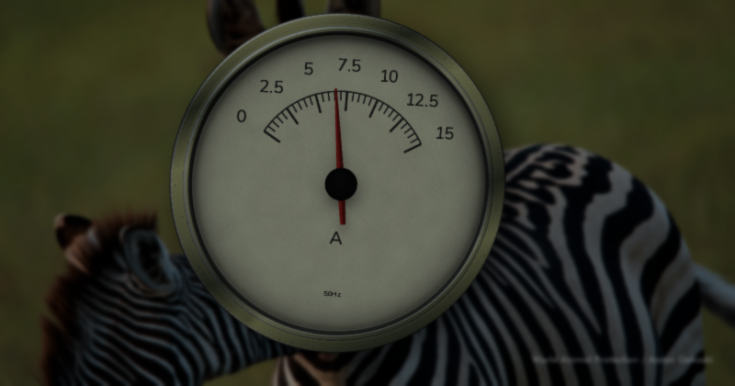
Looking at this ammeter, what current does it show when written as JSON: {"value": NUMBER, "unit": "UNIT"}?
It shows {"value": 6.5, "unit": "A"}
